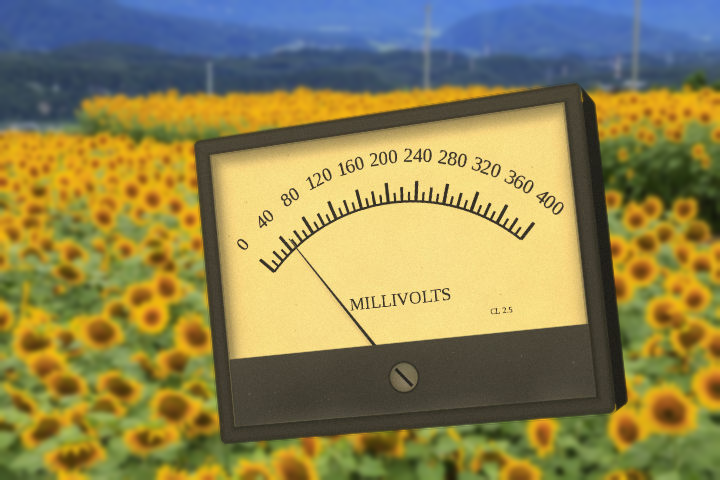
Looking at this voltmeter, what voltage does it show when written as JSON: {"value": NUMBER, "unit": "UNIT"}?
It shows {"value": 50, "unit": "mV"}
